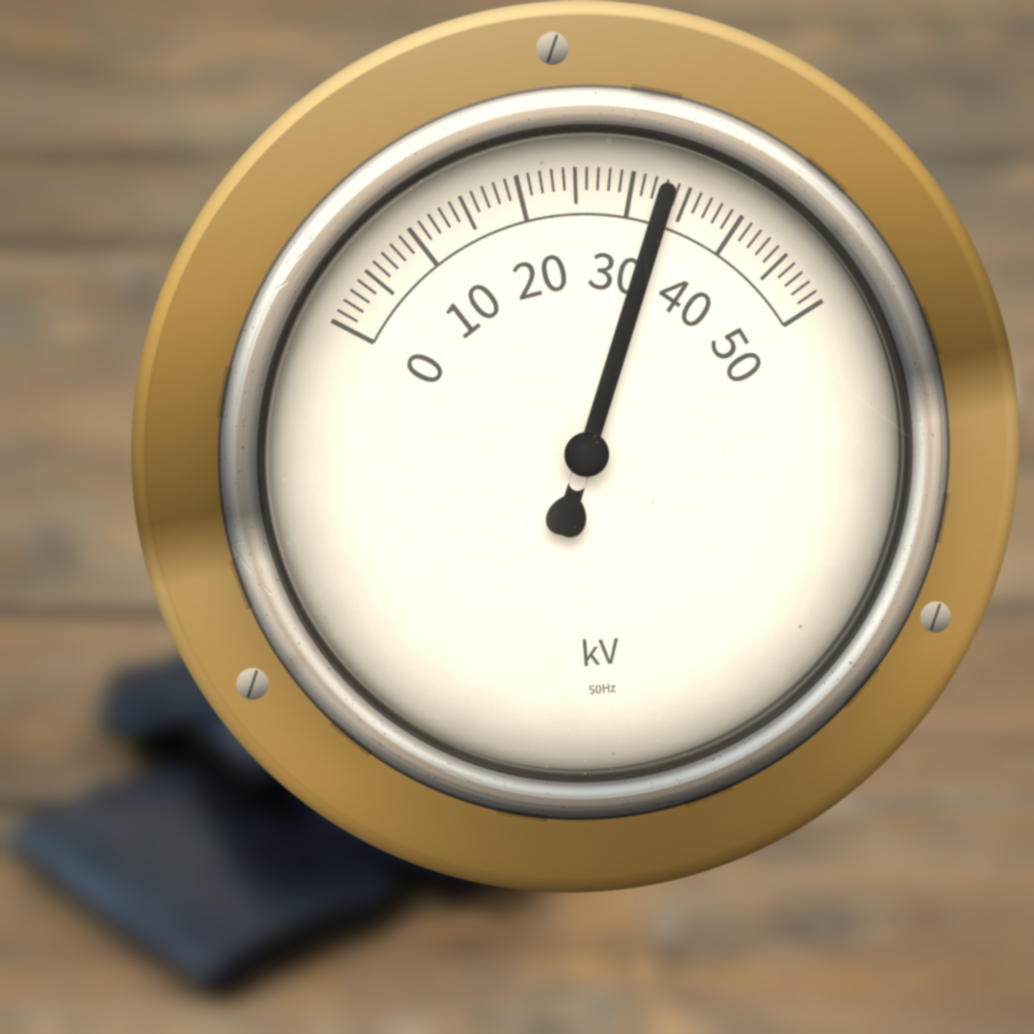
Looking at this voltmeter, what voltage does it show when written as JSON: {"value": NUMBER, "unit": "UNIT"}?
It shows {"value": 33, "unit": "kV"}
